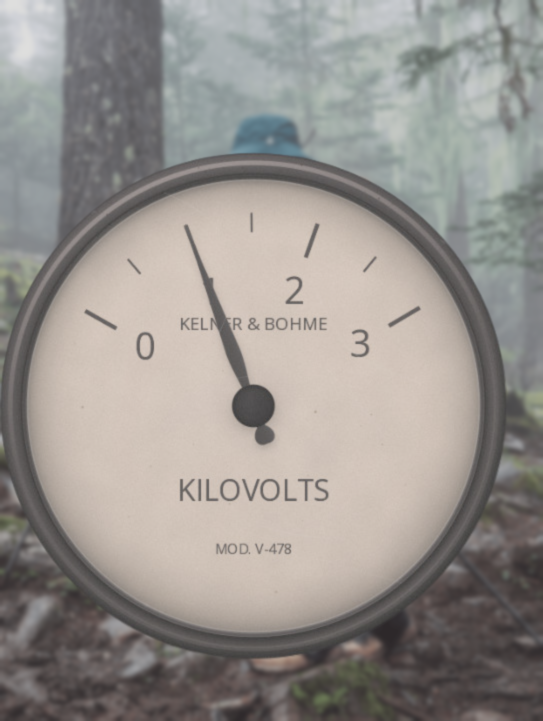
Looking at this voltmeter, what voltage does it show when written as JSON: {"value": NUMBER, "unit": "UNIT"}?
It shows {"value": 1, "unit": "kV"}
